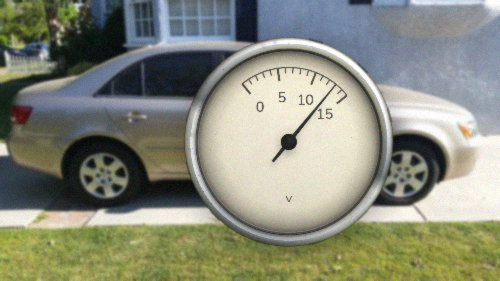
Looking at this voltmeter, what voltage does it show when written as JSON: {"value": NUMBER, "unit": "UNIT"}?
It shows {"value": 13, "unit": "V"}
